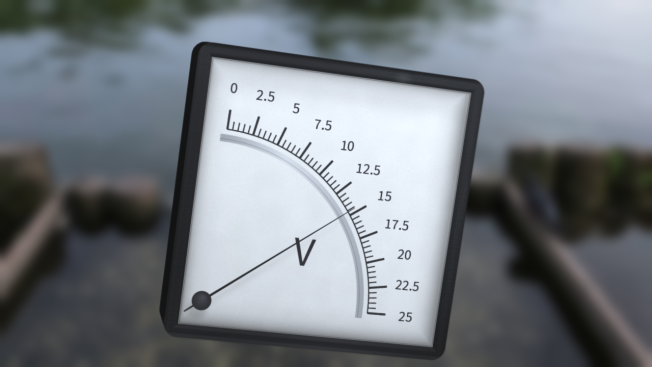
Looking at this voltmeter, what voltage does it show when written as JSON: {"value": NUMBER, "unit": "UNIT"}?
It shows {"value": 14.5, "unit": "V"}
